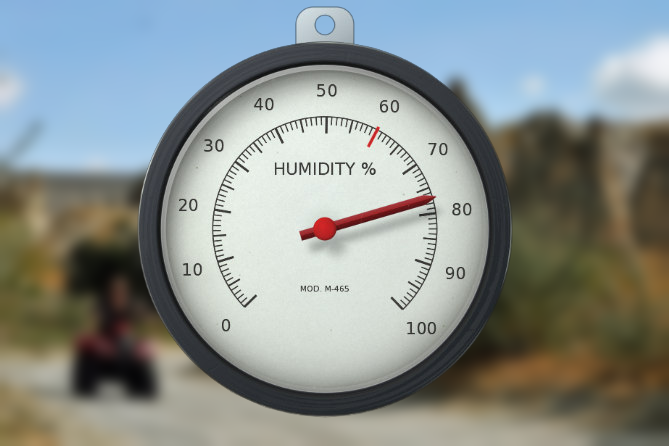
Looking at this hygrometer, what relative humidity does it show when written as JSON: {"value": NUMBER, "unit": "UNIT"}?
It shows {"value": 77, "unit": "%"}
